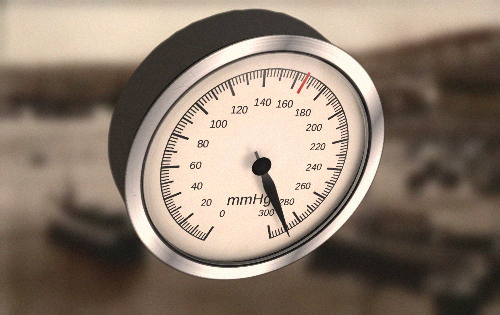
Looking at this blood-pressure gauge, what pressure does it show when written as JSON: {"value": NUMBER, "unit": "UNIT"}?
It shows {"value": 290, "unit": "mmHg"}
